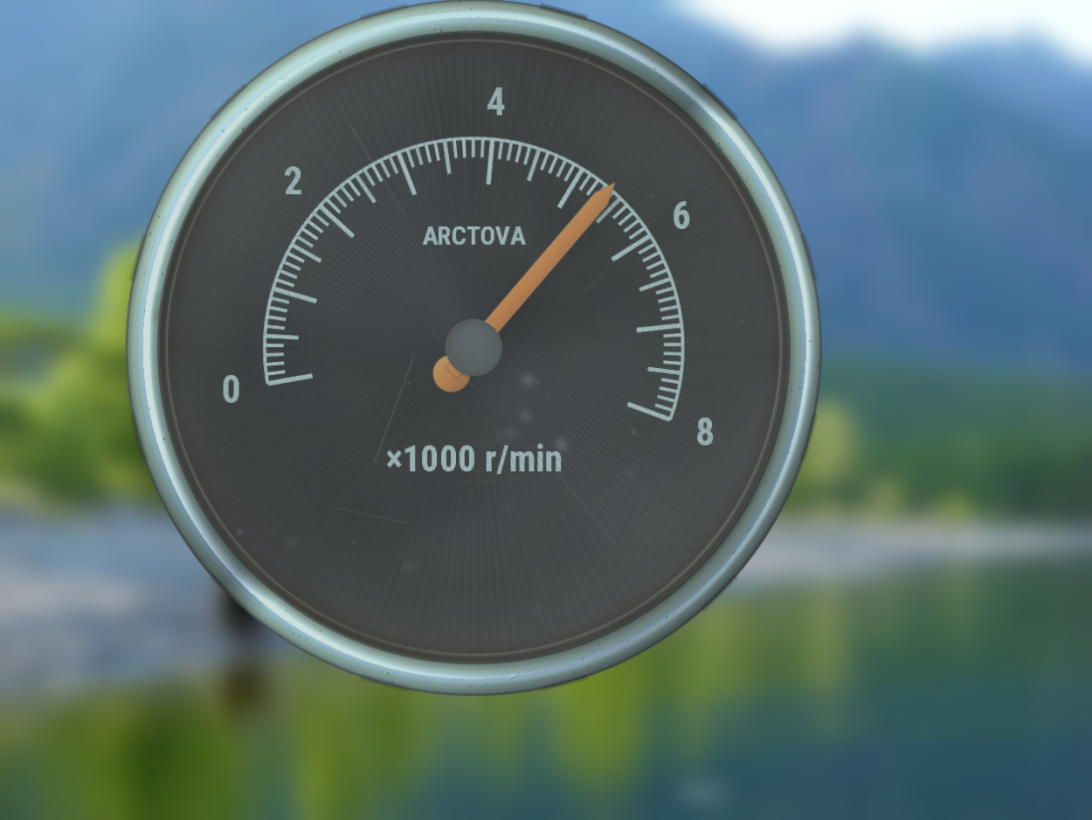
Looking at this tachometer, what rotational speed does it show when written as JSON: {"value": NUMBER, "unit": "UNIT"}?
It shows {"value": 5350, "unit": "rpm"}
